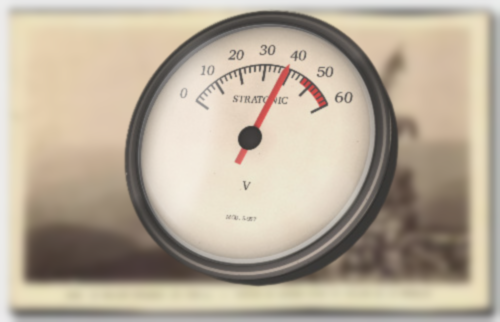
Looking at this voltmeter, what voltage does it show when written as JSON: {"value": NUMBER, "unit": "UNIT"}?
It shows {"value": 40, "unit": "V"}
